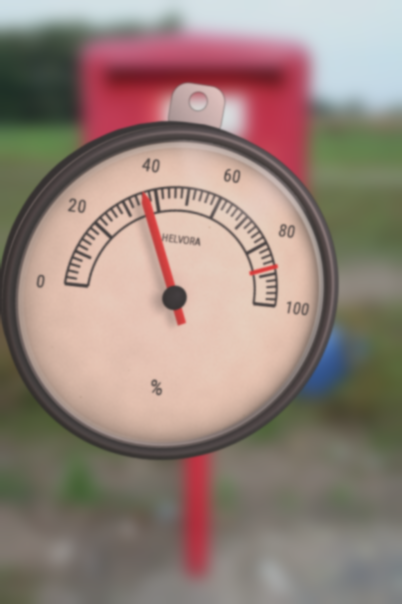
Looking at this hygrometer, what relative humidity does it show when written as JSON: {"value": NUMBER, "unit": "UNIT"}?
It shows {"value": 36, "unit": "%"}
